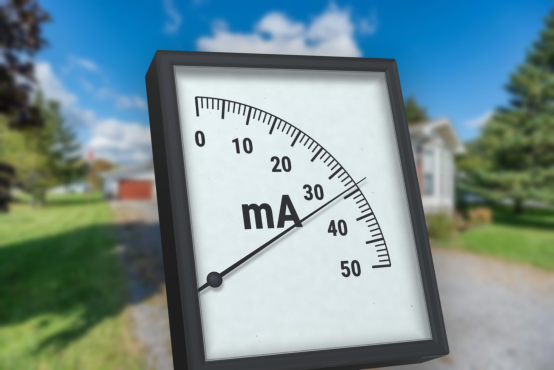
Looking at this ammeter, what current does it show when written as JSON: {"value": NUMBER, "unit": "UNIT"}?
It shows {"value": 34, "unit": "mA"}
